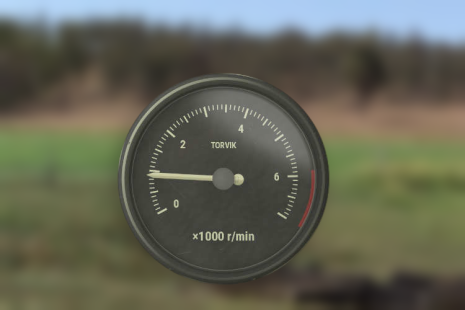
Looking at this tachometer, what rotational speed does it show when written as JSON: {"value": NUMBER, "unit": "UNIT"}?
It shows {"value": 900, "unit": "rpm"}
